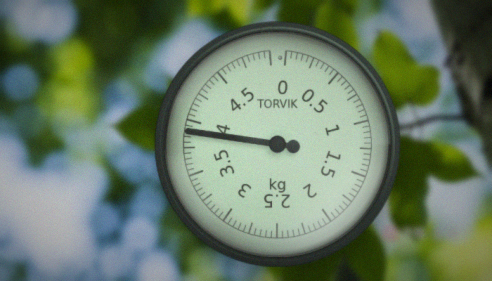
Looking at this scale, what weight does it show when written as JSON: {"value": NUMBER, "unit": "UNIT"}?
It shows {"value": 3.9, "unit": "kg"}
